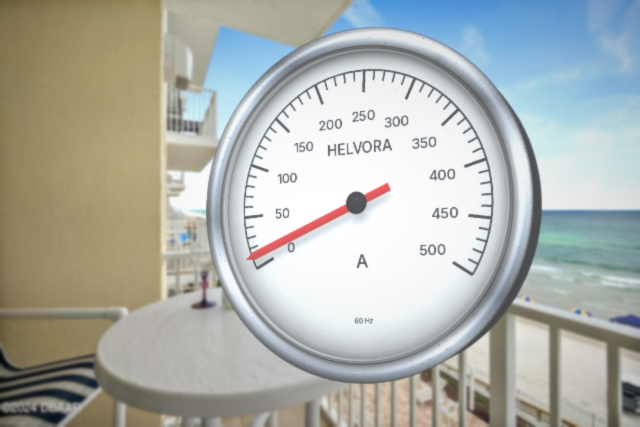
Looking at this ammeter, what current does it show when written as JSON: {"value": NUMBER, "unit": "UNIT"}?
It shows {"value": 10, "unit": "A"}
